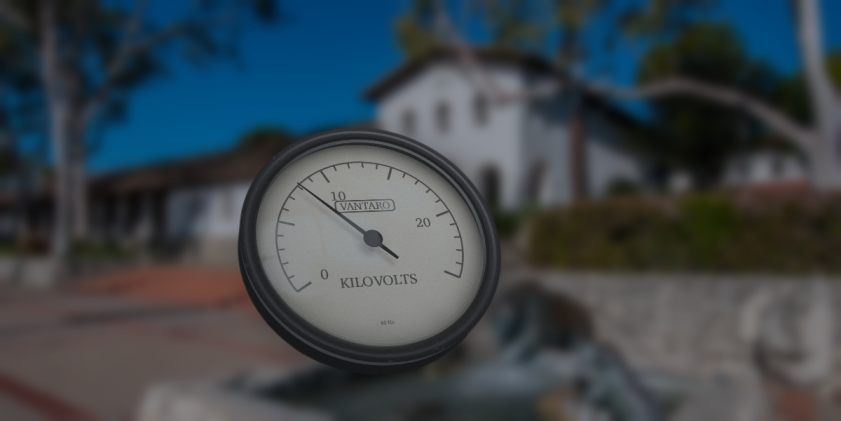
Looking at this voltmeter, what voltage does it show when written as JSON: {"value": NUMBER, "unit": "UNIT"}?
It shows {"value": 8, "unit": "kV"}
